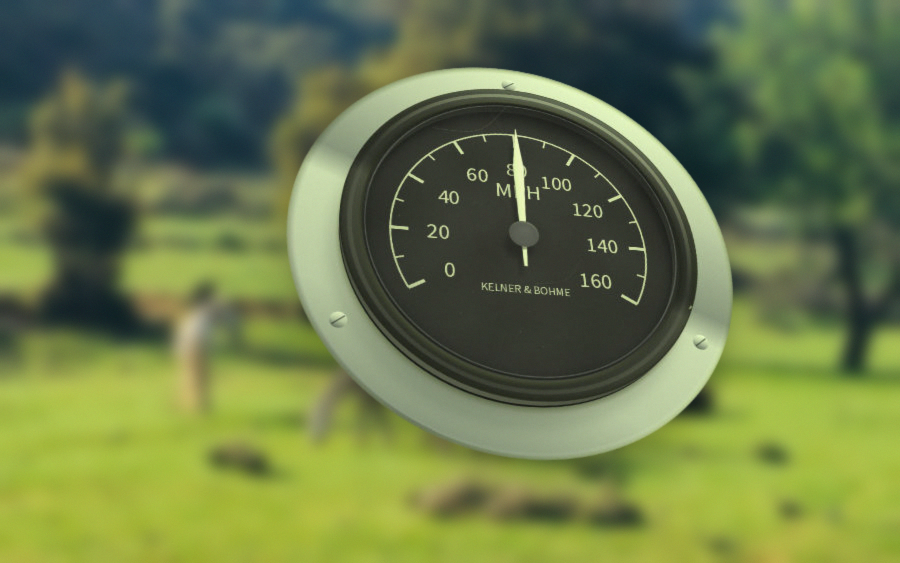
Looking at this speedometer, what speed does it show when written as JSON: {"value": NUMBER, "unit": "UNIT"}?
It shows {"value": 80, "unit": "mph"}
